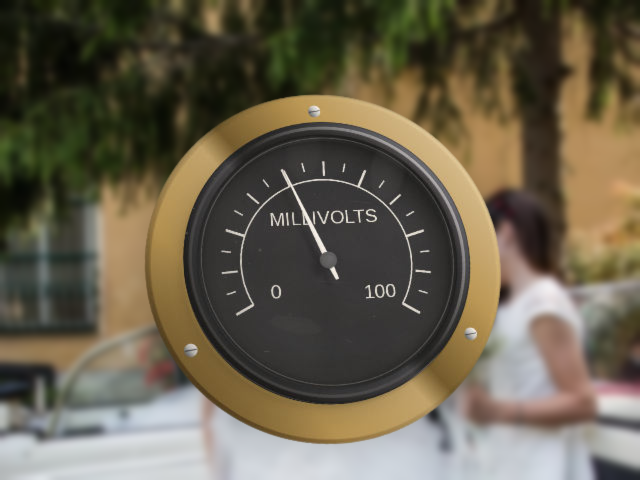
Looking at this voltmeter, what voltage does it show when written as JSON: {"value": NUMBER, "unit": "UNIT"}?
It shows {"value": 40, "unit": "mV"}
